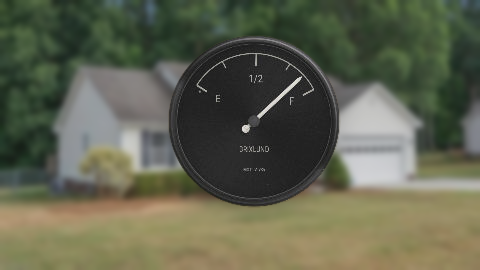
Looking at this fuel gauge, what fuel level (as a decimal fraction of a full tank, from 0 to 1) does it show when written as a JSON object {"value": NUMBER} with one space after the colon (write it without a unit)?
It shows {"value": 0.875}
